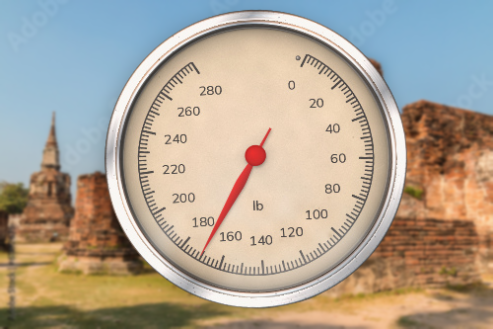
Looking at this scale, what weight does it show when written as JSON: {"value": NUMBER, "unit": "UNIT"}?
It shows {"value": 170, "unit": "lb"}
